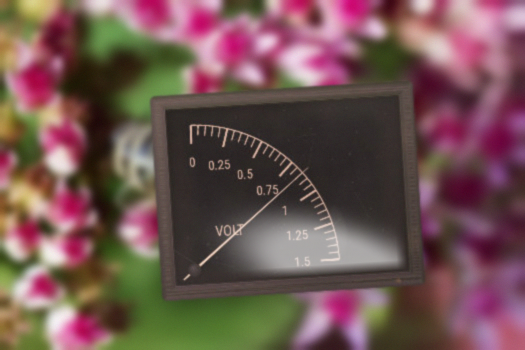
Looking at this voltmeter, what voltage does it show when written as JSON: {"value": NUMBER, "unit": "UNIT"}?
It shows {"value": 0.85, "unit": "V"}
